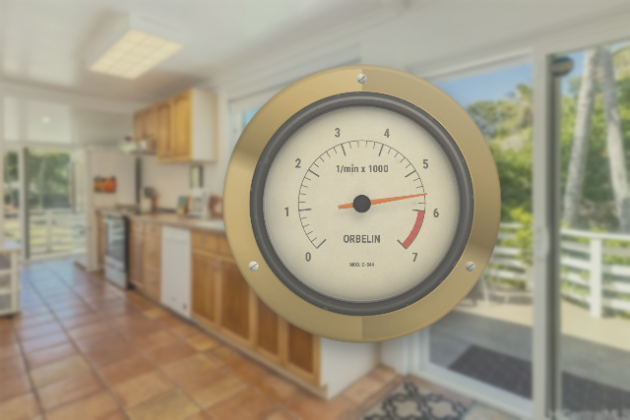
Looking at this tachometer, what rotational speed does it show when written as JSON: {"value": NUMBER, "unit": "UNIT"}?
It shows {"value": 5600, "unit": "rpm"}
